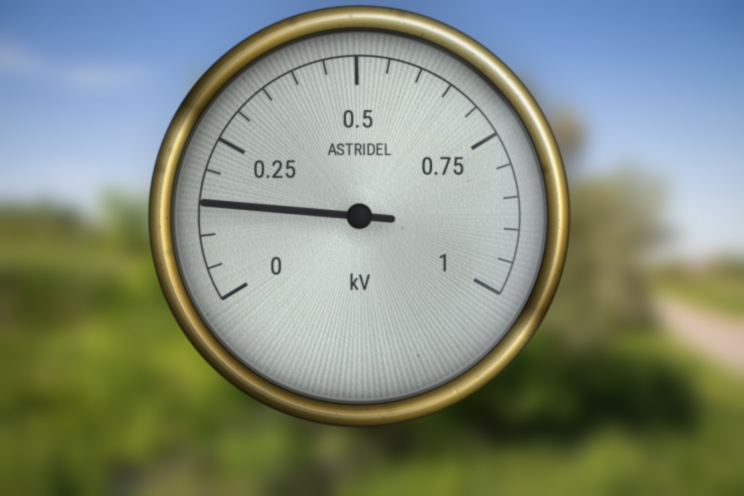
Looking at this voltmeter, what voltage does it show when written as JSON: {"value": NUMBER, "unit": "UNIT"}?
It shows {"value": 0.15, "unit": "kV"}
